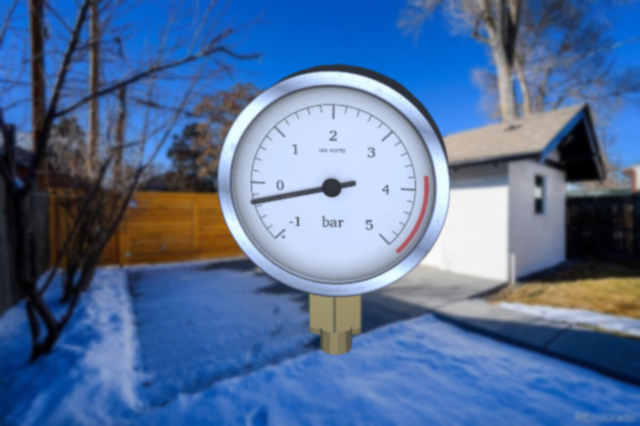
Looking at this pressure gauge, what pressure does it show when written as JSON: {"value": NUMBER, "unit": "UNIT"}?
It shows {"value": -0.3, "unit": "bar"}
